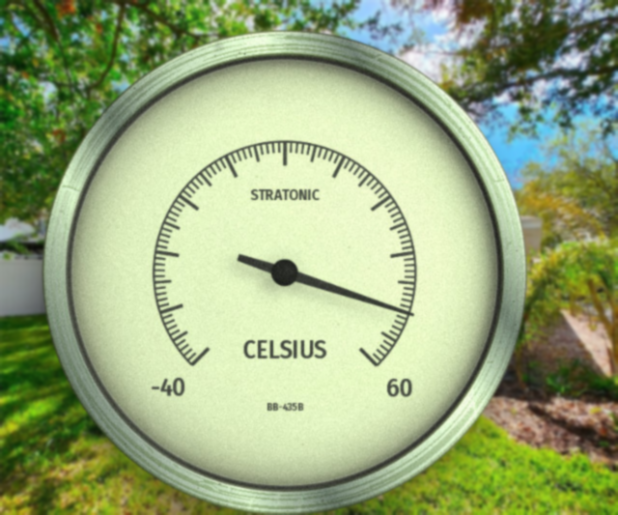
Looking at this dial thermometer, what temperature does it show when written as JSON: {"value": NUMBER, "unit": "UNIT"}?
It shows {"value": 50, "unit": "°C"}
